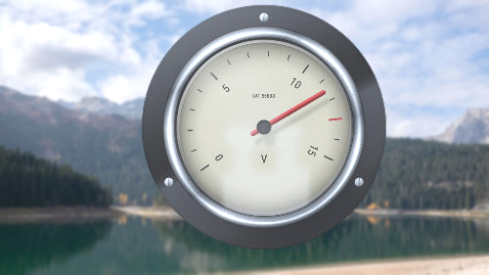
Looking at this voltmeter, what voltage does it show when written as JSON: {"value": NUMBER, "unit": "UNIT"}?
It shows {"value": 11.5, "unit": "V"}
